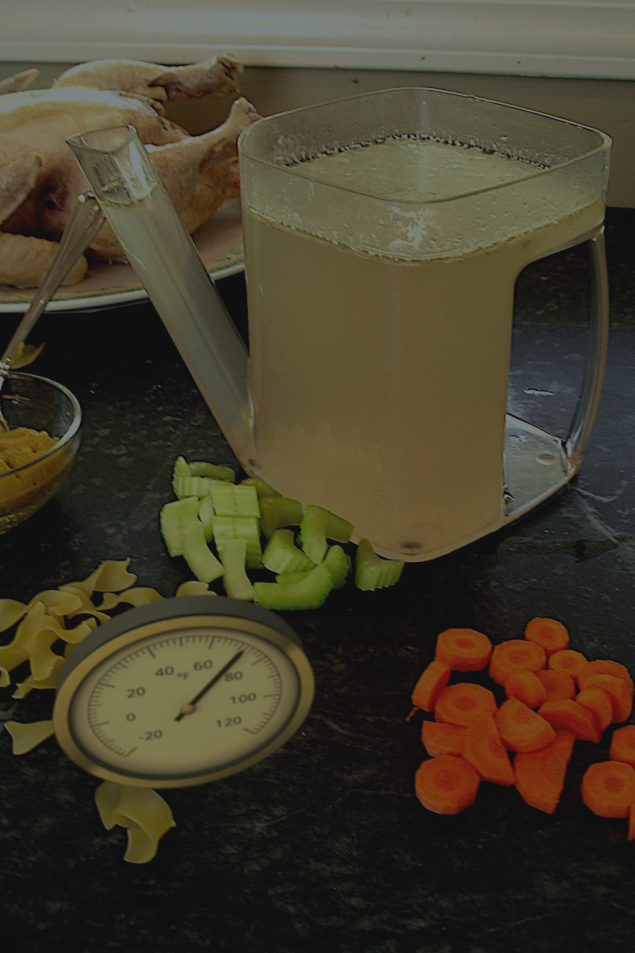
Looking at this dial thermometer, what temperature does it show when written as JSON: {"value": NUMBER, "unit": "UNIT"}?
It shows {"value": 70, "unit": "°F"}
